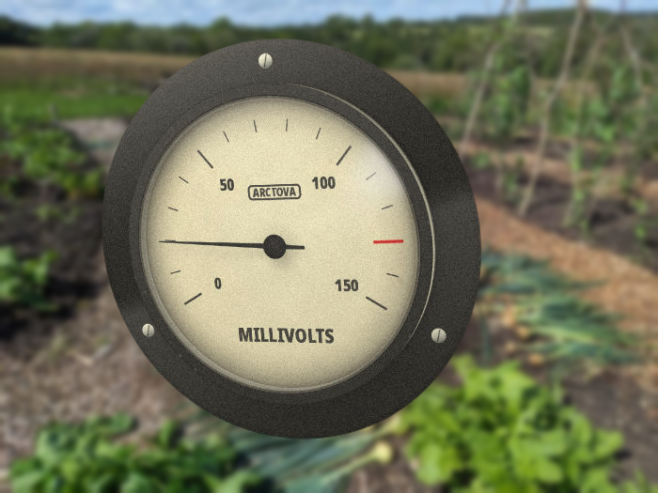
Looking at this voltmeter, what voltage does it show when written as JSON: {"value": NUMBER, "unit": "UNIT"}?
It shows {"value": 20, "unit": "mV"}
